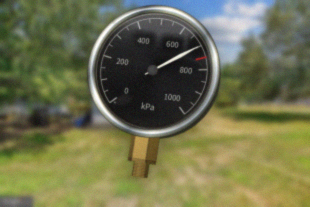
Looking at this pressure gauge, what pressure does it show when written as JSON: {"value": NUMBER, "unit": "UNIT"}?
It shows {"value": 700, "unit": "kPa"}
